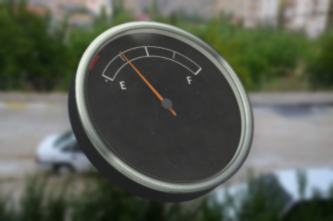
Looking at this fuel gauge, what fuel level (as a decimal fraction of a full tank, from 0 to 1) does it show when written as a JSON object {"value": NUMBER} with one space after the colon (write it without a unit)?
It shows {"value": 0.25}
